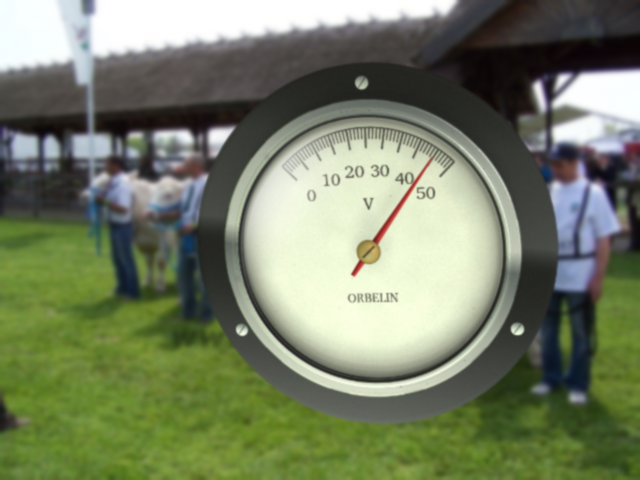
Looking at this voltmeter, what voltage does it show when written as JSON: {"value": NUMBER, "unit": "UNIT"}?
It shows {"value": 45, "unit": "V"}
